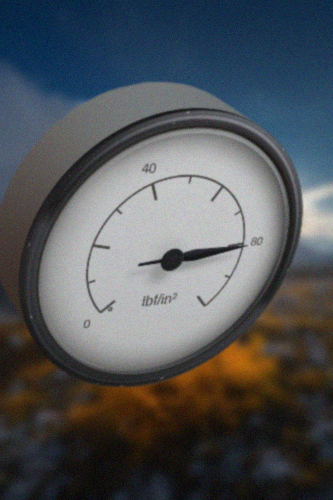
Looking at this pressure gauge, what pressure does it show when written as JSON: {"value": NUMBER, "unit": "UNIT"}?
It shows {"value": 80, "unit": "psi"}
